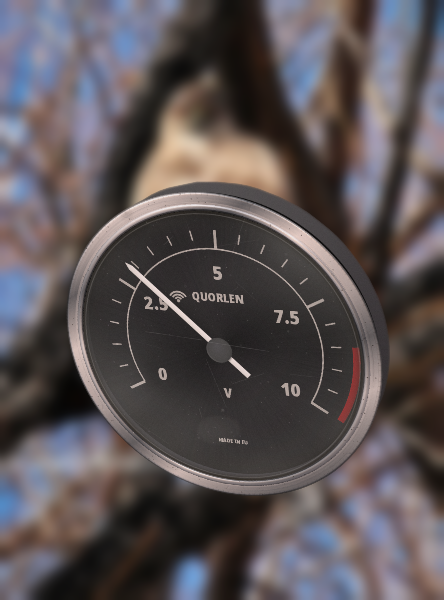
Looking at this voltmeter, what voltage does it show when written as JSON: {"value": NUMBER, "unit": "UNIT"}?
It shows {"value": 3, "unit": "V"}
